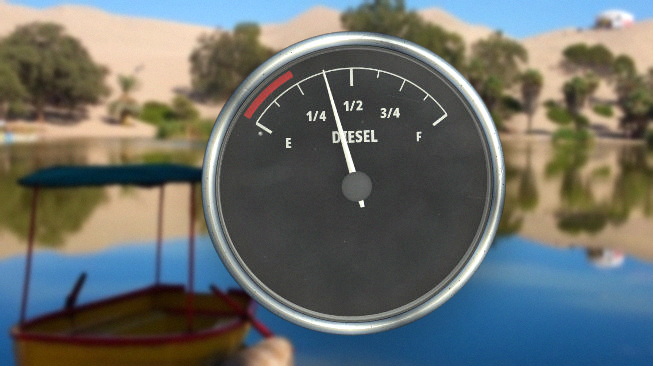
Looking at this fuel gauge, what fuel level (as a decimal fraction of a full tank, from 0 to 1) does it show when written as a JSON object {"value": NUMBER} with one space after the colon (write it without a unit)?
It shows {"value": 0.375}
